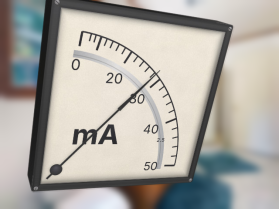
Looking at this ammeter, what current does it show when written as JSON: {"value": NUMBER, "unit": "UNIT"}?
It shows {"value": 28, "unit": "mA"}
